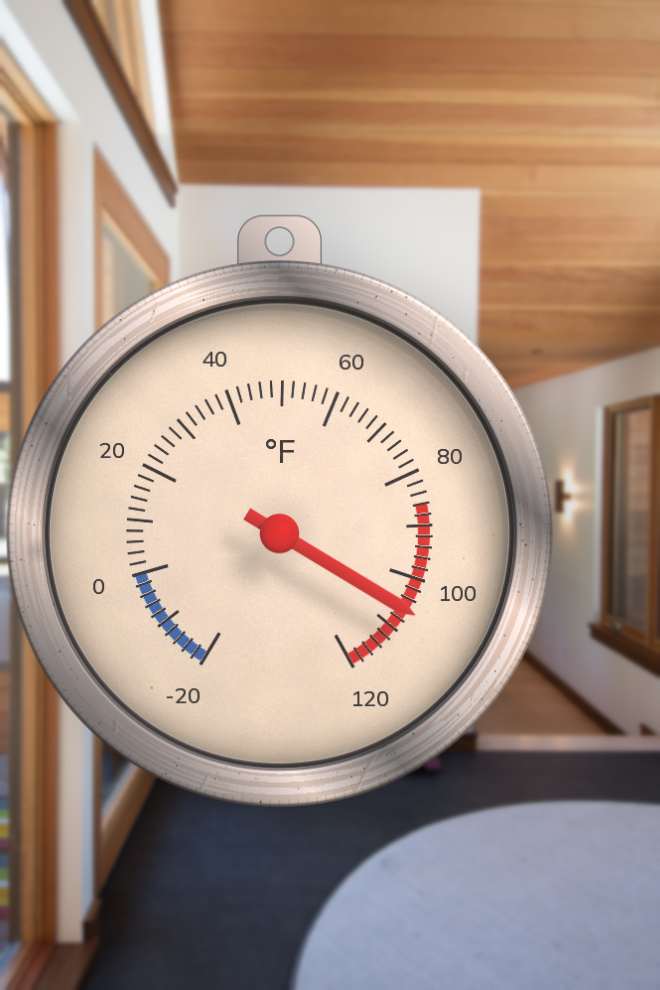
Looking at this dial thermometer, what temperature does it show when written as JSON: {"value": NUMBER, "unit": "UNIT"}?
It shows {"value": 106, "unit": "°F"}
